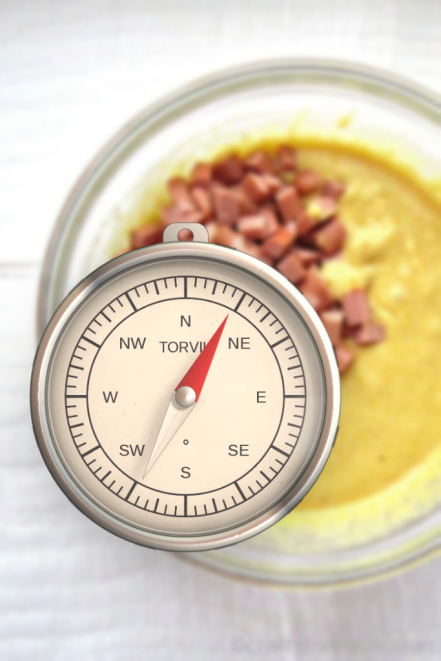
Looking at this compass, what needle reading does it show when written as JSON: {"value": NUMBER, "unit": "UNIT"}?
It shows {"value": 27.5, "unit": "°"}
